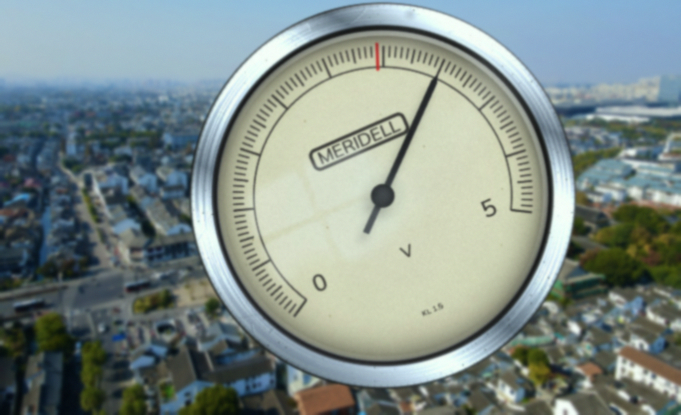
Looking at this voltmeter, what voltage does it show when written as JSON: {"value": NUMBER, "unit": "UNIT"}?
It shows {"value": 3.5, "unit": "V"}
